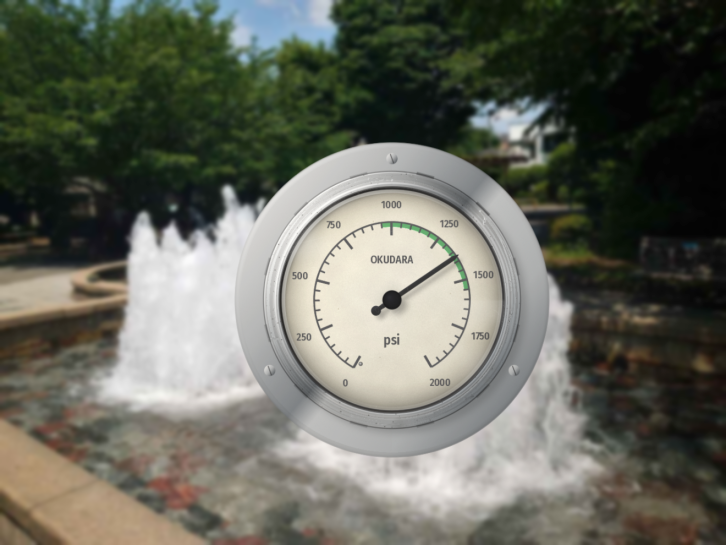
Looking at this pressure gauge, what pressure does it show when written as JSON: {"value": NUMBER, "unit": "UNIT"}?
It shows {"value": 1375, "unit": "psi"}
